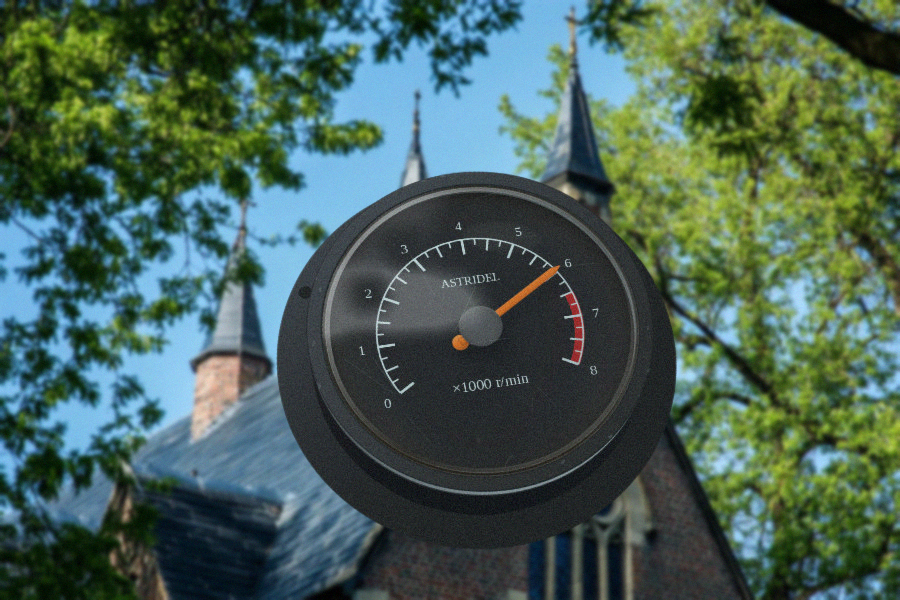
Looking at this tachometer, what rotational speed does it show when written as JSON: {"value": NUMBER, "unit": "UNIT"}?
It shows {"value": 6000, "unit": "rpm"}
